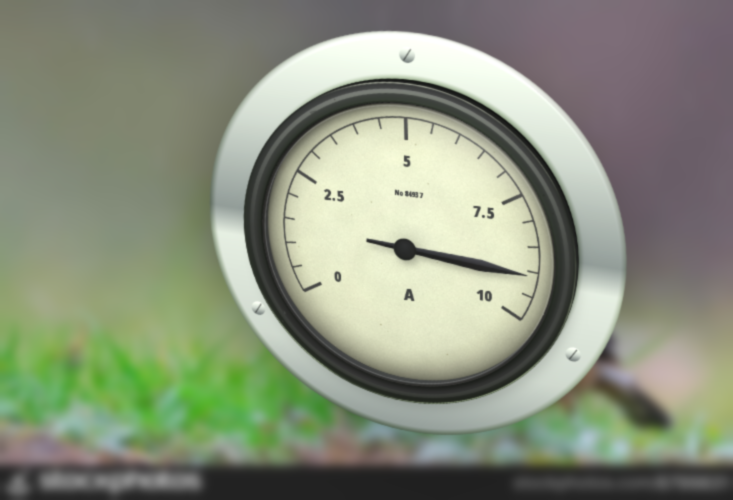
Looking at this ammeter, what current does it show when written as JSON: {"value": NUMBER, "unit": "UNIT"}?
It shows {"value": 9, "unit": "A"}
